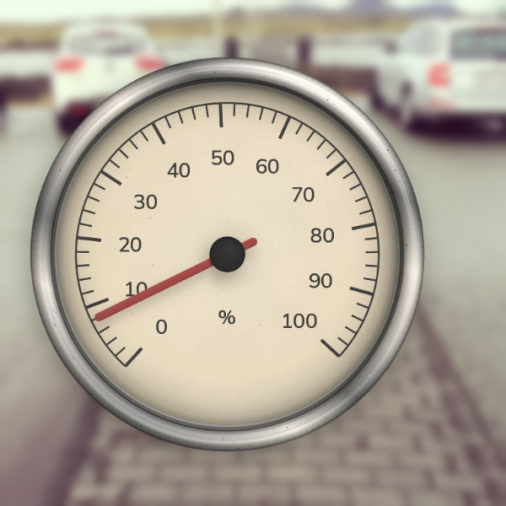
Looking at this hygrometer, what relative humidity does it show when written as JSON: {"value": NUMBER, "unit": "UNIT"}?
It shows {"value": 8, "unit": "%"}
